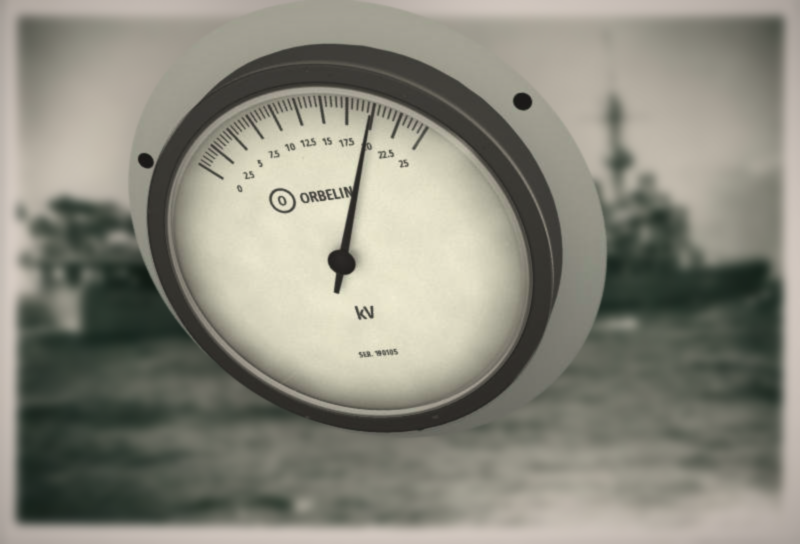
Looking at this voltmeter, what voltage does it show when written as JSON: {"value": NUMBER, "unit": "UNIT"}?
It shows {"value": 20, "unit": "kV"}
